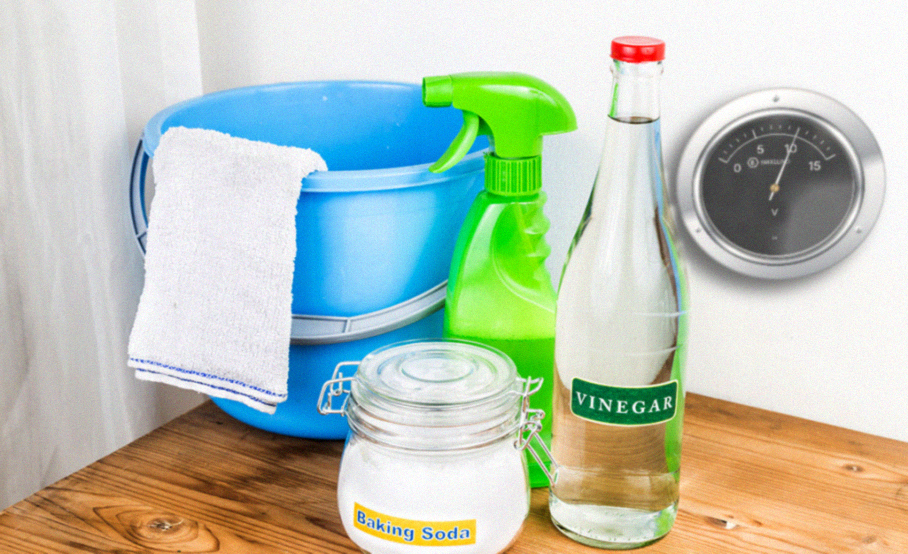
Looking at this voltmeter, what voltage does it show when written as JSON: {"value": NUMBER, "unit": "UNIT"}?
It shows {"value": 10, "unit": "V"}
